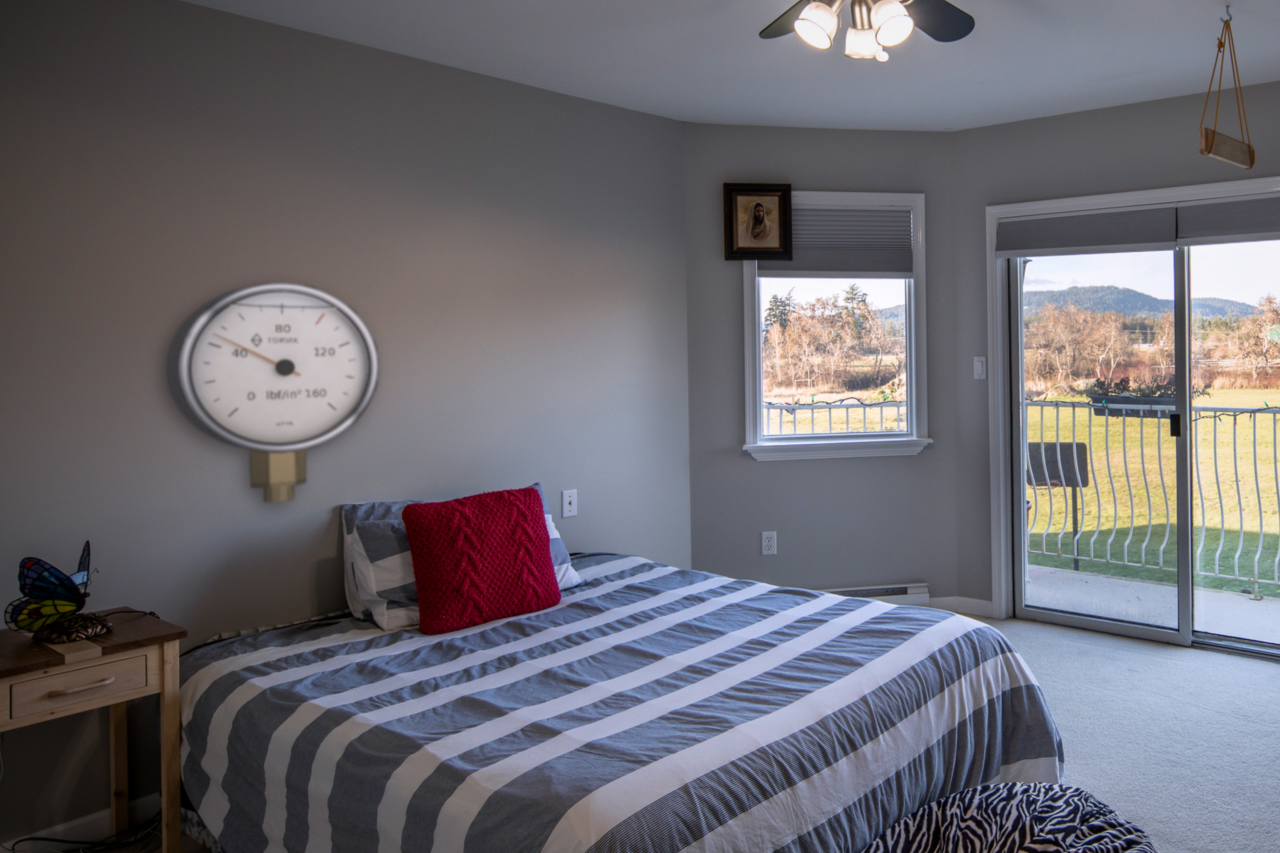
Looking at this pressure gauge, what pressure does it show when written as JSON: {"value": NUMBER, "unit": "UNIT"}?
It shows {"value": 45, "unit": "psi"}
